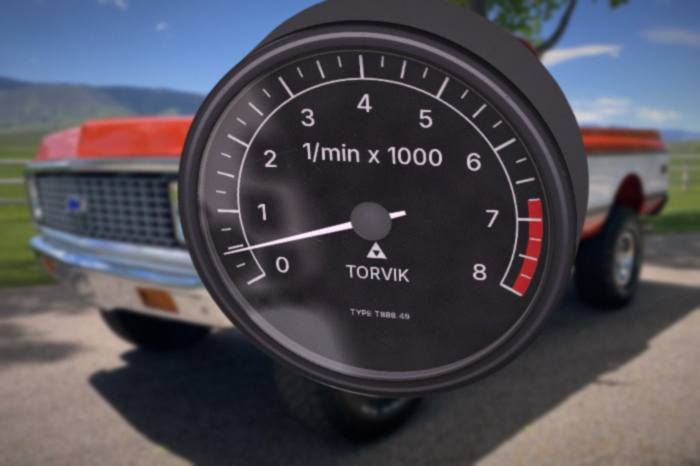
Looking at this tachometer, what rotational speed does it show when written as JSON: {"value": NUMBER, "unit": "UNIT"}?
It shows {"value": 500, "unit": "rpm"}
